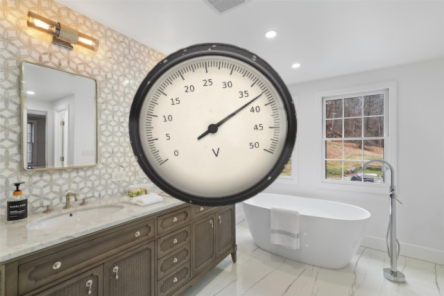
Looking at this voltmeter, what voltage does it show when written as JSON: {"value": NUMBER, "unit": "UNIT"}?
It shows {"value": 37.5, "unit": "V"}
